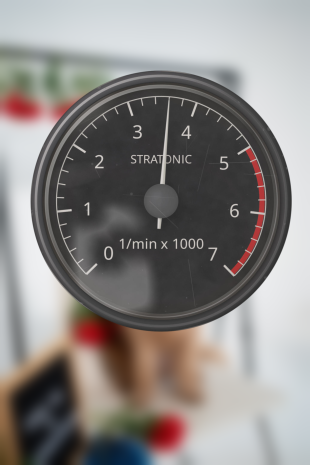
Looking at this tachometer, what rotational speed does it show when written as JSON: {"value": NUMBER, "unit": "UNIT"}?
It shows {"value": 3600, "unit": "rpm"}
